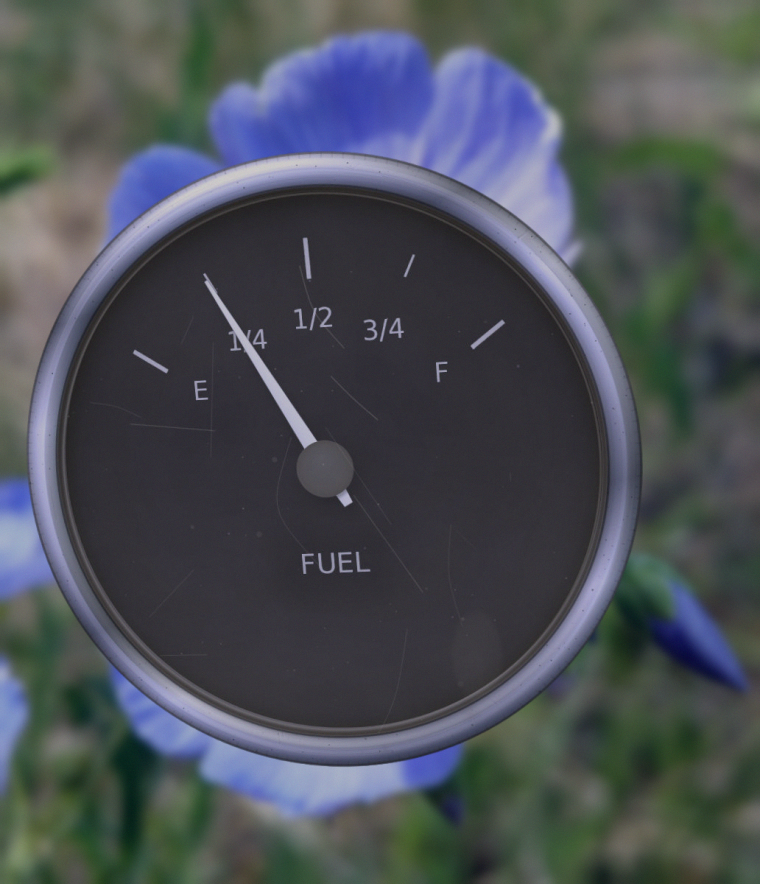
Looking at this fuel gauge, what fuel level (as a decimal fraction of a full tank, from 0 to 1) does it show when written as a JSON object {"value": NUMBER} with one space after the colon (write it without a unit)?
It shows {"value": 0.25}
